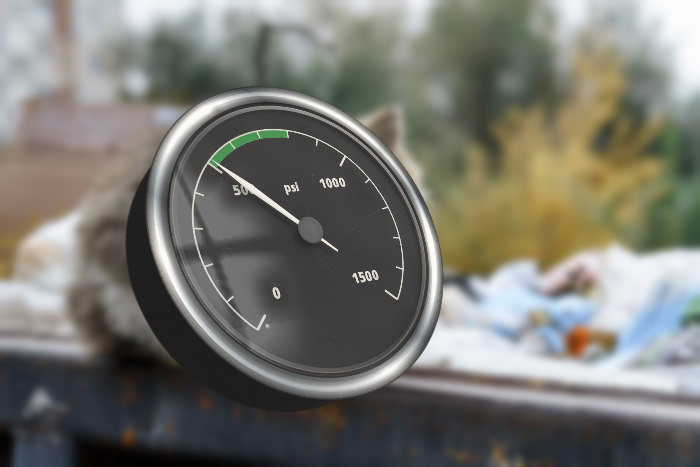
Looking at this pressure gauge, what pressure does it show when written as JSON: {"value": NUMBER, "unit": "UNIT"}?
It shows {"value": 500, "unit": "psi"}
